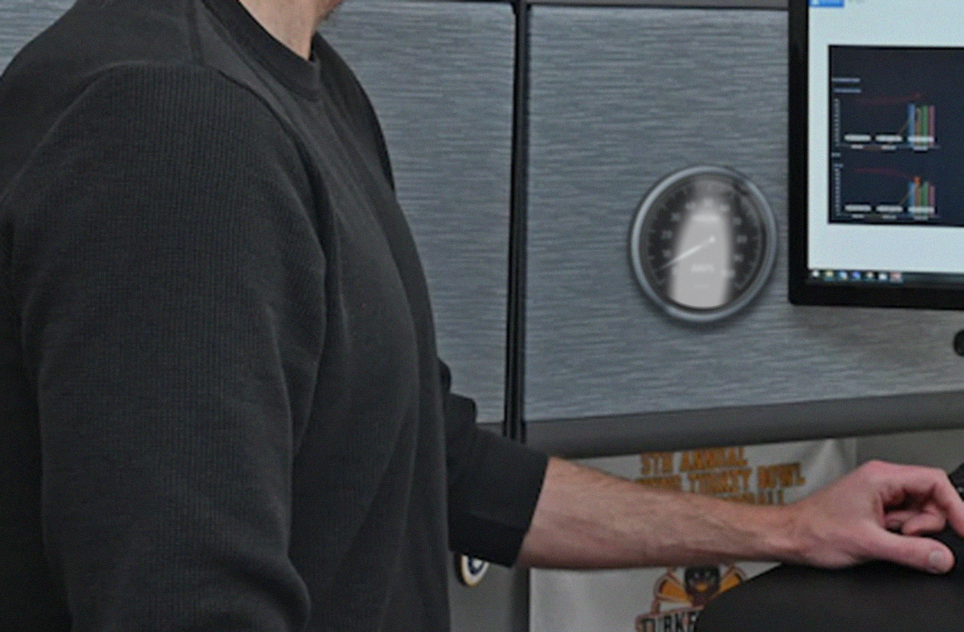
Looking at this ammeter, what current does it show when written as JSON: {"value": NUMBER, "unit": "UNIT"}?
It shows {"value": 5, "unit": "A"}
